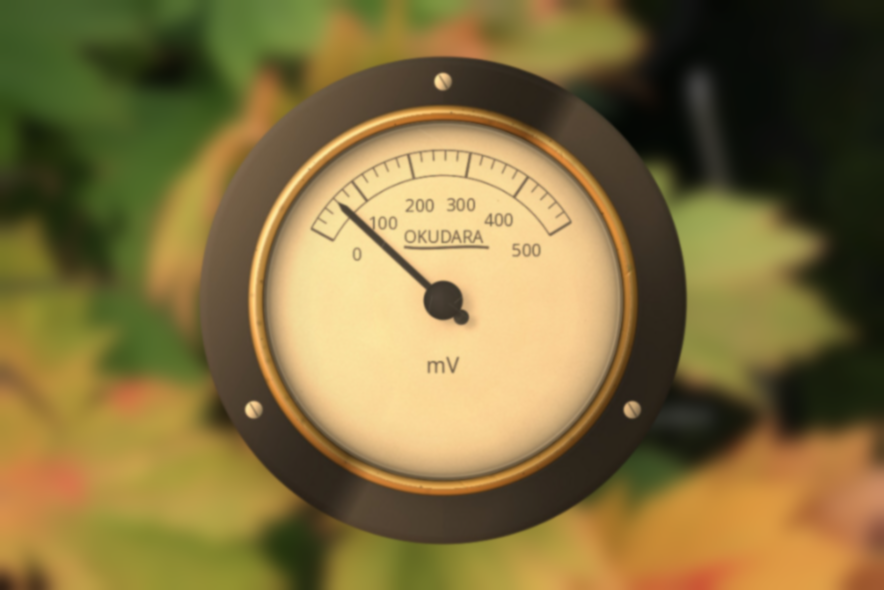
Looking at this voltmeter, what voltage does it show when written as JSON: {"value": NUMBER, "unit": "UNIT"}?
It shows {"value": 60, "unit": "mV"}
